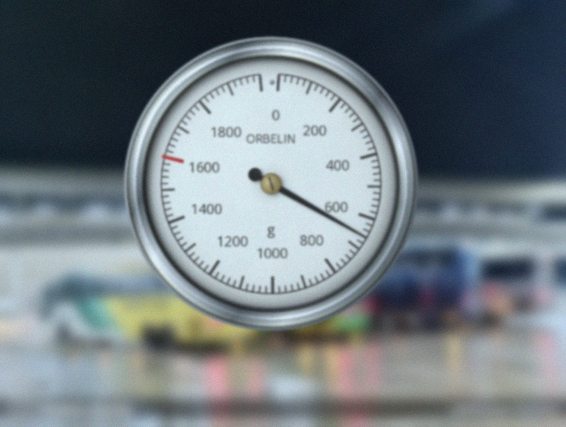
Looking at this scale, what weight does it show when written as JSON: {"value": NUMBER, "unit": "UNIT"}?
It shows {"value": 660, "unit": "g"}
